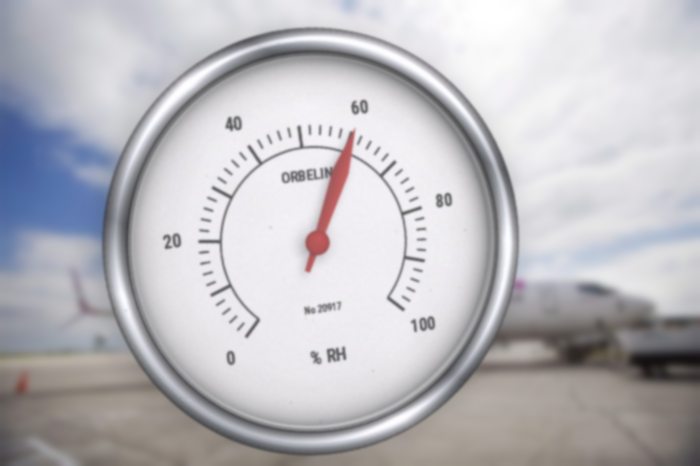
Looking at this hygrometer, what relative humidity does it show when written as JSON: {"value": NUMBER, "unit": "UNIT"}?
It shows {"value": 60, "unit": "%"}
